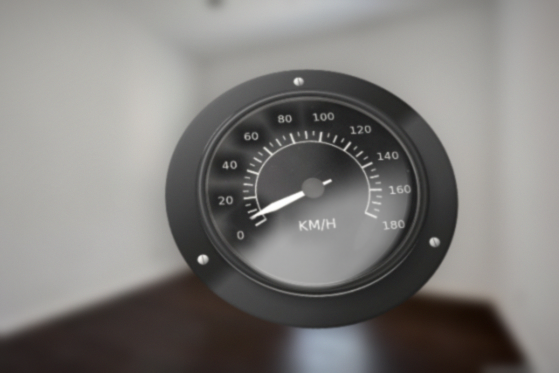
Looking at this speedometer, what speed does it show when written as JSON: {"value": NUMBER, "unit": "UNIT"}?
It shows {"value": 5, "unit": "km/h"}
